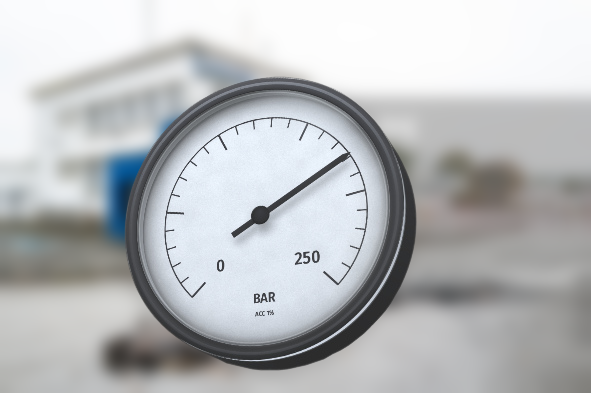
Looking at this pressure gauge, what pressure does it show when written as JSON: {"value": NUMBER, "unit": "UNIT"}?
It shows {"value": 180, "unit": "bar"}
